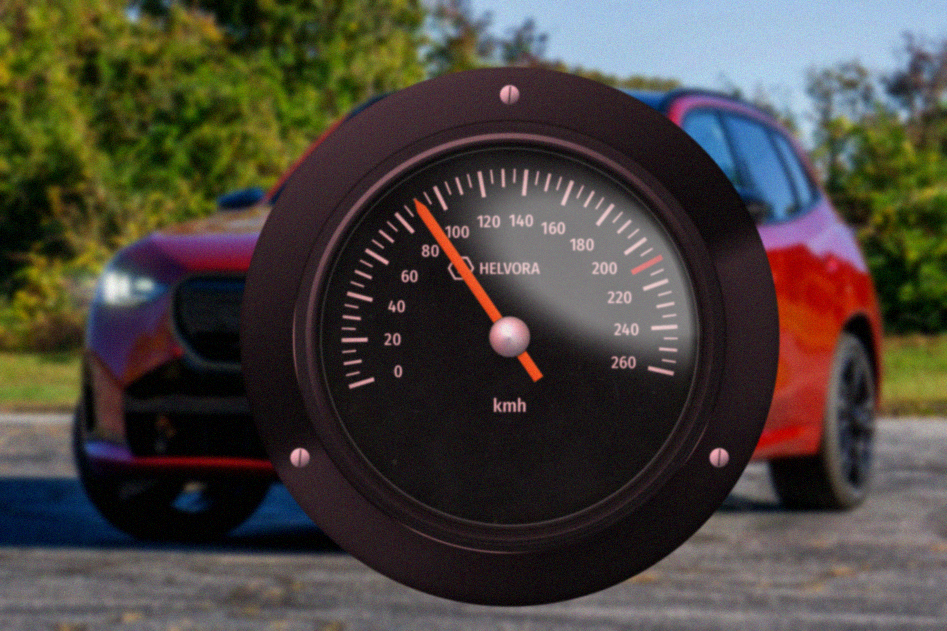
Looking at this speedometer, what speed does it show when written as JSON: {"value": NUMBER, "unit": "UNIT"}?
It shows {"value": 90, "unit": "km/h"}
